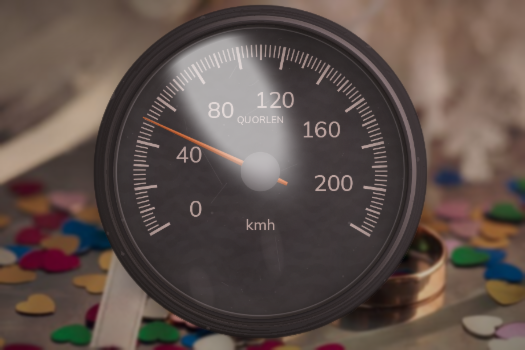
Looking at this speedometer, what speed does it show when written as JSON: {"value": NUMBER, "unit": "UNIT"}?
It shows {"value": 50, "unit": "km/h"}
